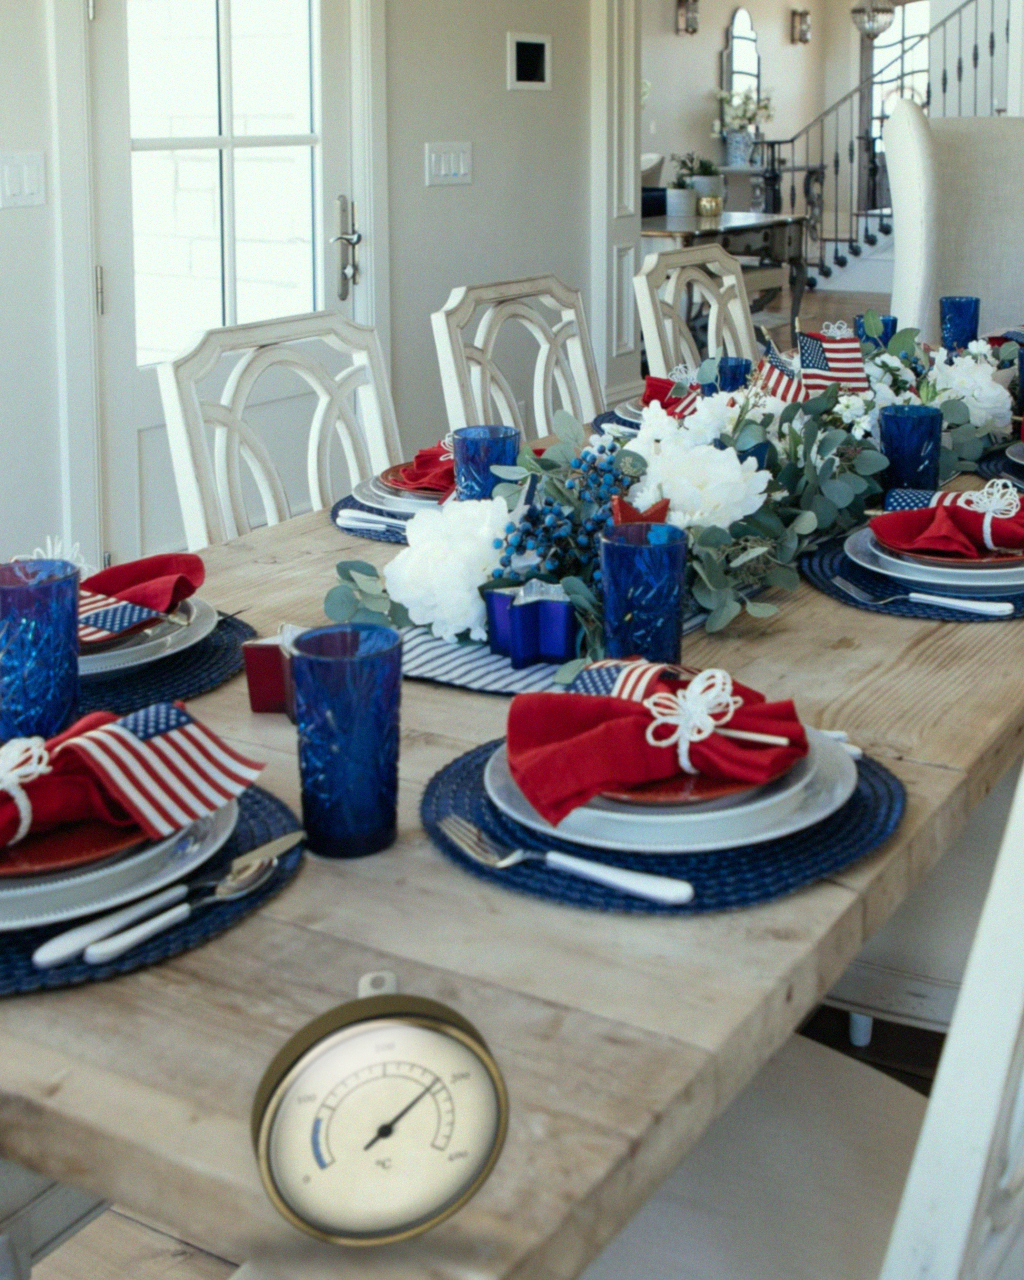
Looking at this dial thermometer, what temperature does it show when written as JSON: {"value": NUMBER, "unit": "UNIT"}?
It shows {"value": 280, "unit": "°C"}
